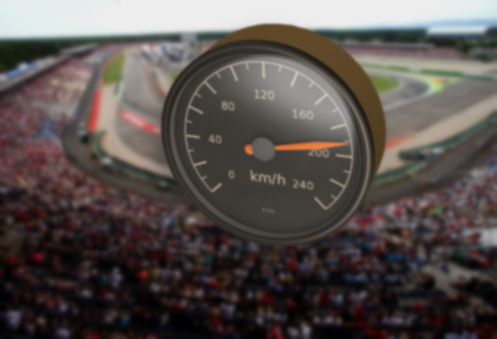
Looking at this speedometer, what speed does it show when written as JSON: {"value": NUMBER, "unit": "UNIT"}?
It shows {"value": 190, "unit": "km/h"}
